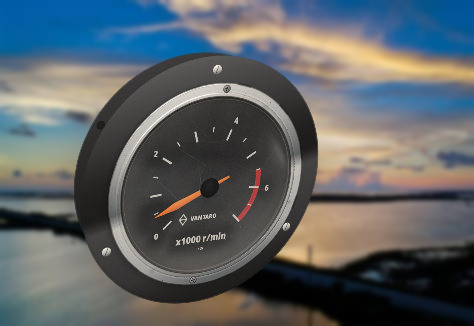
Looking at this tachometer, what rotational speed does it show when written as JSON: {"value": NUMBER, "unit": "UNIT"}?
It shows {"value": 500, "unit": "rpm"}
